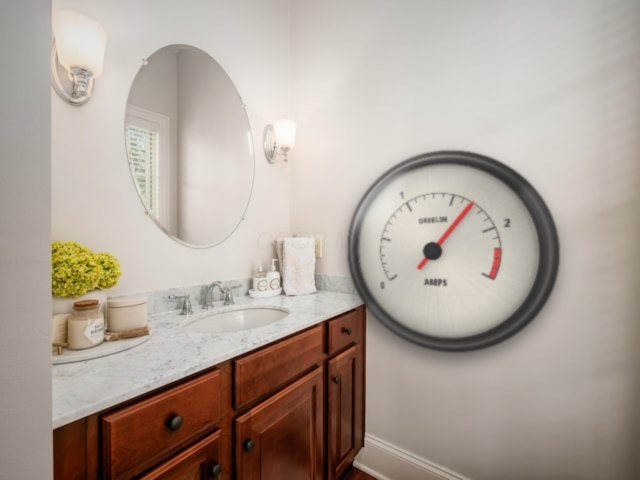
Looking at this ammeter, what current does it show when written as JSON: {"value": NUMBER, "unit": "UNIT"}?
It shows {"value": 1.7, "unit": "A"}
